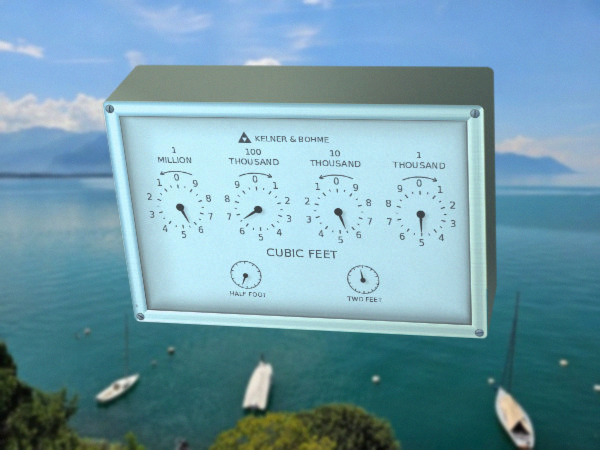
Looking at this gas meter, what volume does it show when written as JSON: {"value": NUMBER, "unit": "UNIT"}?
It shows {"value": 565500, "unit": "ft³"}
